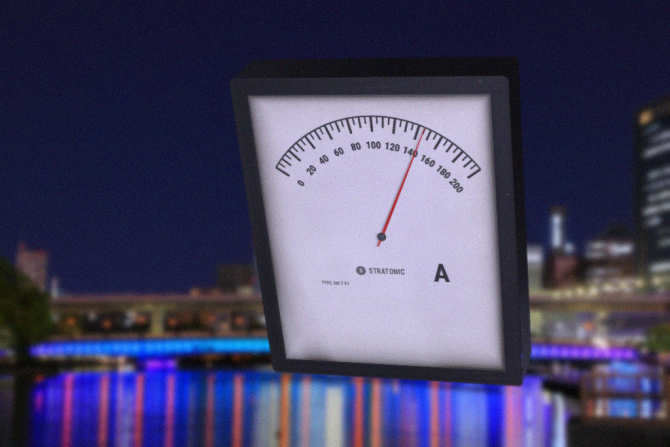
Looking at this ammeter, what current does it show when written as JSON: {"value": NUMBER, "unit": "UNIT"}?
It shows {"value": 145, "unit": "A"}
